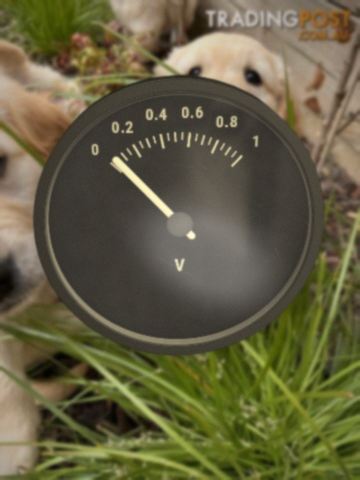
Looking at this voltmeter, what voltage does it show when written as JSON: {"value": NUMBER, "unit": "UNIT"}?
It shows {"value": 0.05, "unit": "V"}
